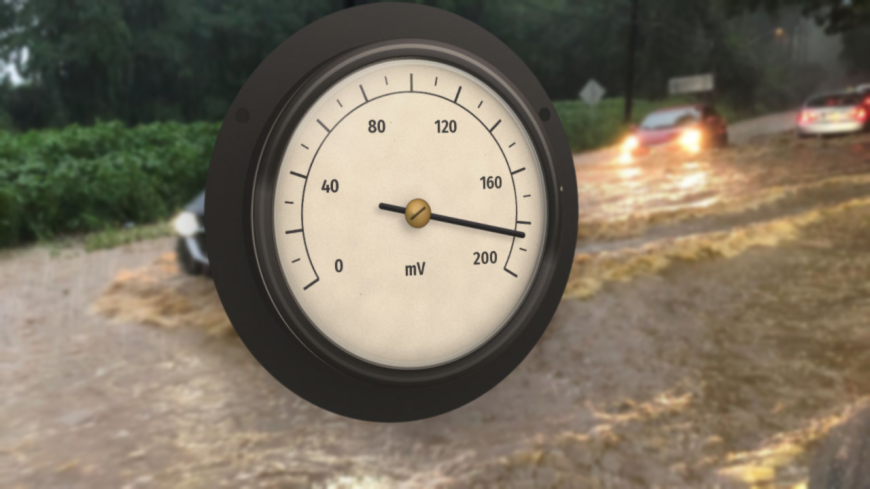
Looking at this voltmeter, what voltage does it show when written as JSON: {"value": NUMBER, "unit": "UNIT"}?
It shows {"value": 185, "unit": "mV"}
